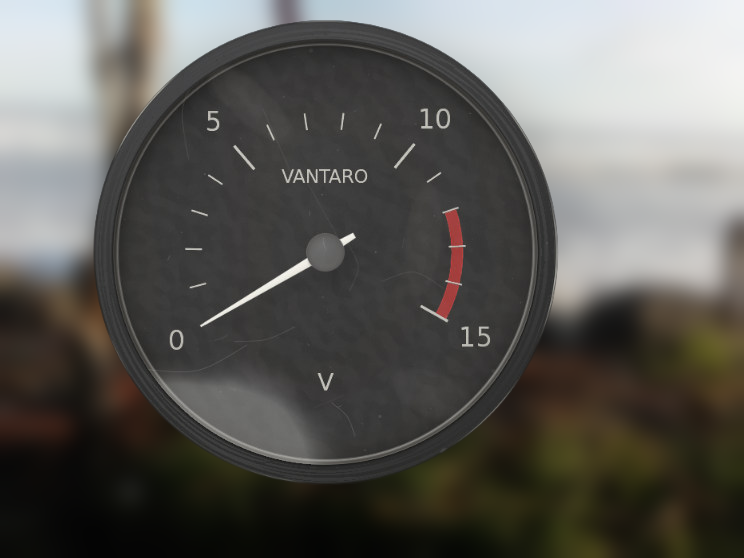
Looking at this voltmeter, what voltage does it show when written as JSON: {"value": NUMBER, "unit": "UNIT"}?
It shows {"value": 0, "unit": "V"}
